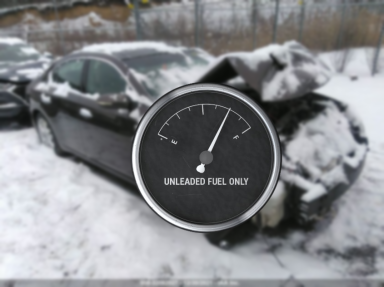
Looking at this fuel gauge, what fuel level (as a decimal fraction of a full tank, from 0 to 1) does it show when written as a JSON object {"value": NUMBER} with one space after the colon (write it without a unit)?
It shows {"value": 0.75}
